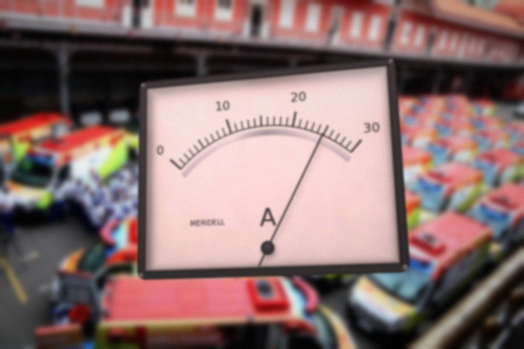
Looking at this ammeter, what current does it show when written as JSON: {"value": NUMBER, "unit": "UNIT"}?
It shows {"value": 25, "unit": "A"}
